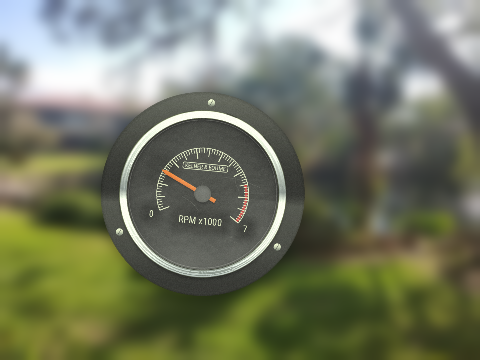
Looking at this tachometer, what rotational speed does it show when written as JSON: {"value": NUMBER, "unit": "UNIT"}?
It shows {"value": 1500, "unit": "rpm"}
